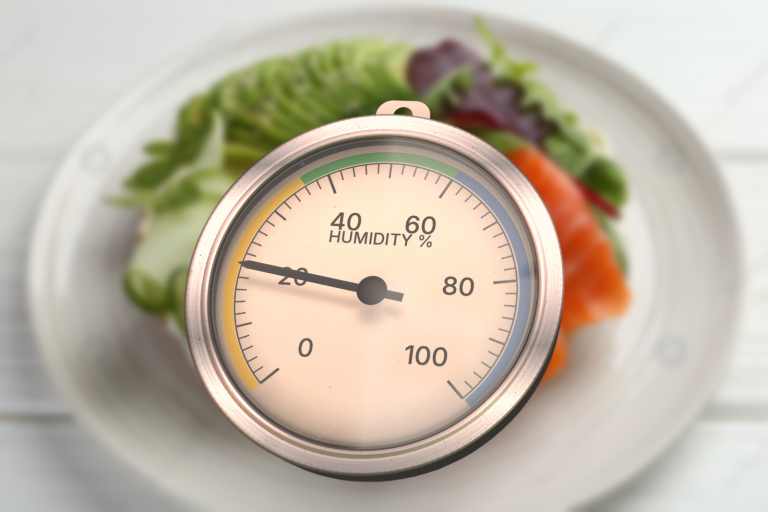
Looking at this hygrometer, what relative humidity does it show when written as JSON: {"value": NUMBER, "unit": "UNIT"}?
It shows {"value": 20, "unit": "%"}
